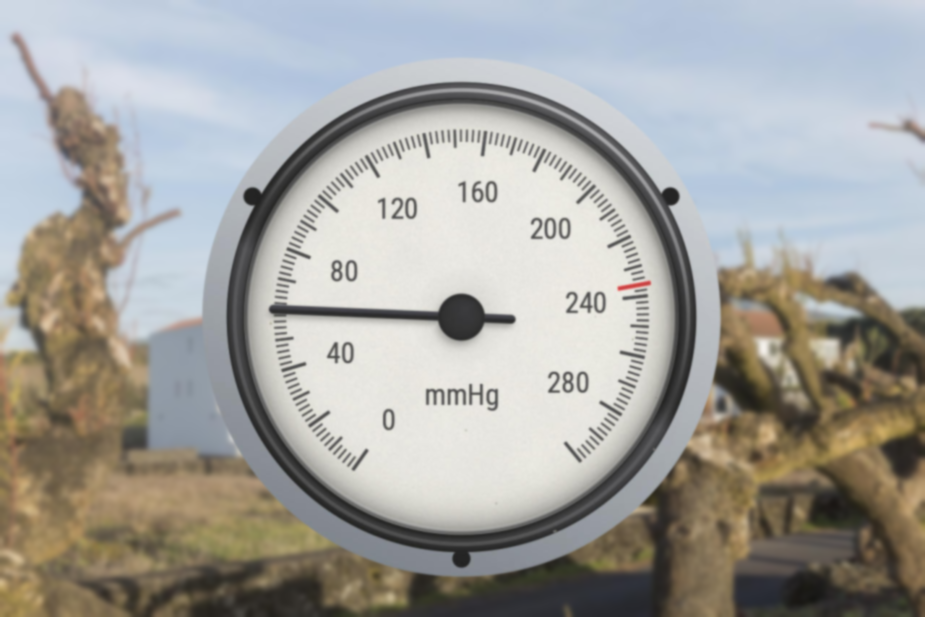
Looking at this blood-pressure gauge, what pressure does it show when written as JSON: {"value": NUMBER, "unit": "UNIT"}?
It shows {"value": 60, "unit": "mmHg"}
